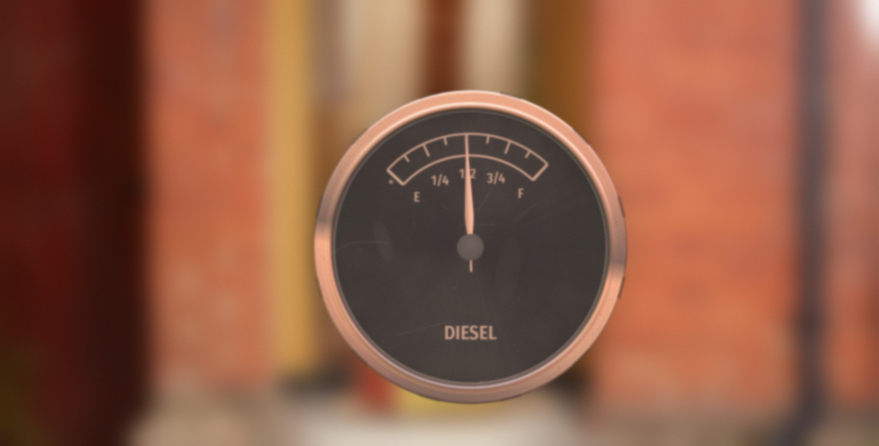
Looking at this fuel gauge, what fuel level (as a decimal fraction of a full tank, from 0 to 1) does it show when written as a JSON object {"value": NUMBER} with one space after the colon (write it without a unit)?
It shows {"value": 0.5}
